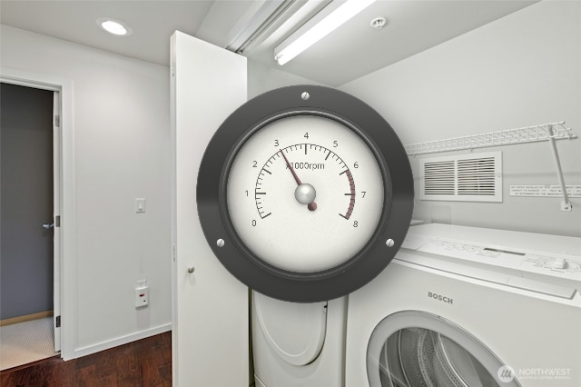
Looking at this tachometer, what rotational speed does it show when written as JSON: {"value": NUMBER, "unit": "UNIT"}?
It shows {"value": 3000, "unit": "rpm"}
